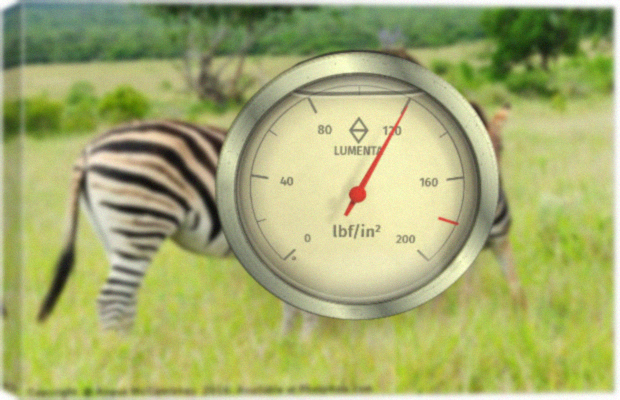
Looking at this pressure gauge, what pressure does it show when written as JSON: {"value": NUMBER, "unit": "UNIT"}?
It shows {"value": 120, "unit": "psi"}
